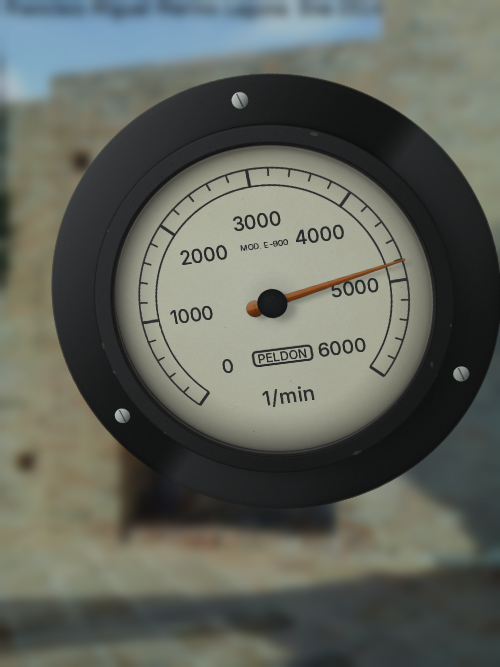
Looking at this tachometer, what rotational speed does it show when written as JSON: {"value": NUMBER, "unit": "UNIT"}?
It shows {"value": 4800, "unit": "rpm"}
